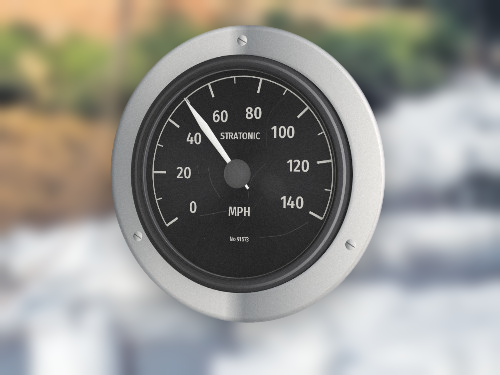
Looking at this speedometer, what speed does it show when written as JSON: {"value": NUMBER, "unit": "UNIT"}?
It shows {"value": 50, "unit": "mph"}
